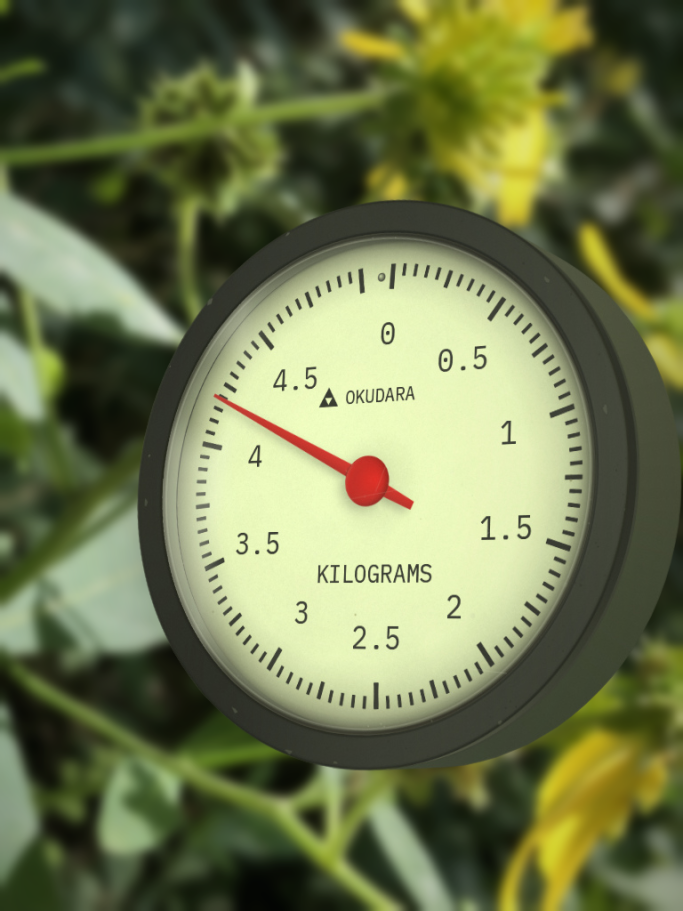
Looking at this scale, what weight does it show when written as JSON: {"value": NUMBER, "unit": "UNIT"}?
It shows {"value": 4.2, "unit": "kg"}
